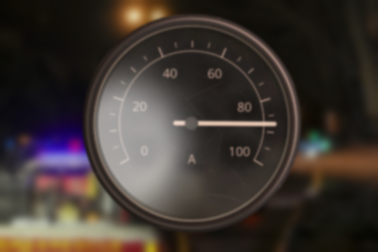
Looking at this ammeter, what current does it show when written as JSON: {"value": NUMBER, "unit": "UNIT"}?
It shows {"value": 87.5, "unit": "A"}
